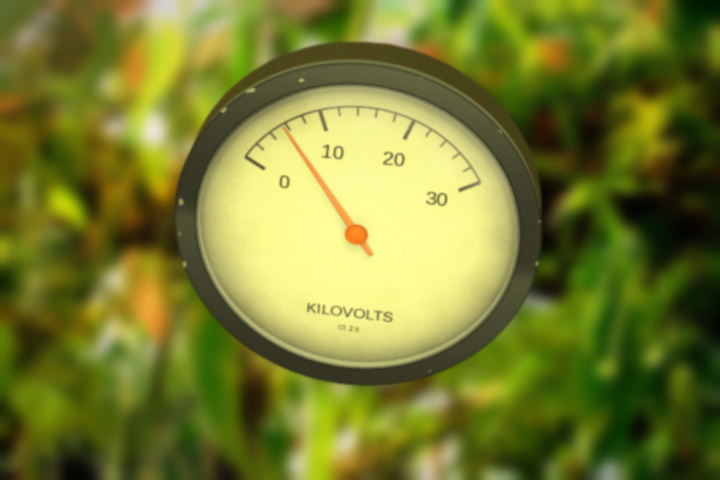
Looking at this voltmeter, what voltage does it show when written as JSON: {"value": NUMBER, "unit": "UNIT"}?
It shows {"value": 6, "unit": "kV"}
